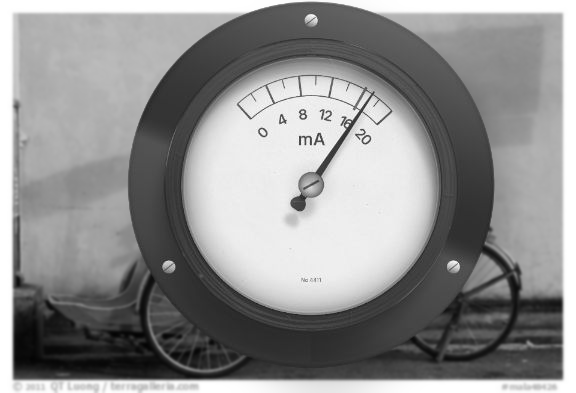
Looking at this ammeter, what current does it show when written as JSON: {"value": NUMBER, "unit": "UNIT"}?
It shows {"value": 17, "unit": "mA"}
